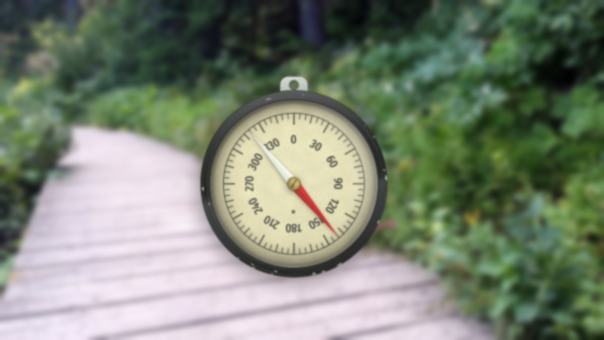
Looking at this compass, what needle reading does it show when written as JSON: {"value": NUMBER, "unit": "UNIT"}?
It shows {"value": 140, "unit": "°"}
